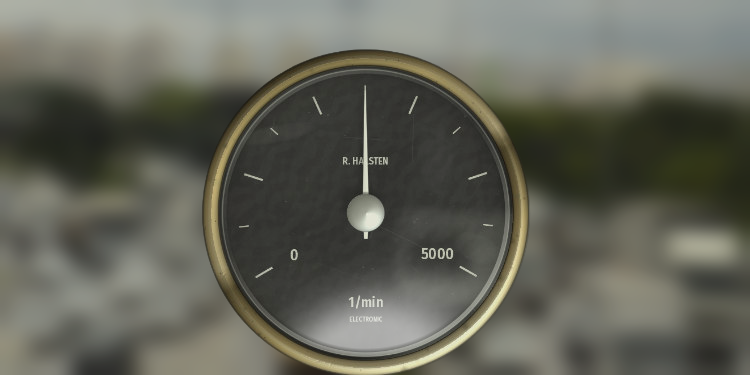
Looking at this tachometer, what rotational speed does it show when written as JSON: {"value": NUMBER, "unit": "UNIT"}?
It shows {"value": 2500, "unit": "rpm"}
